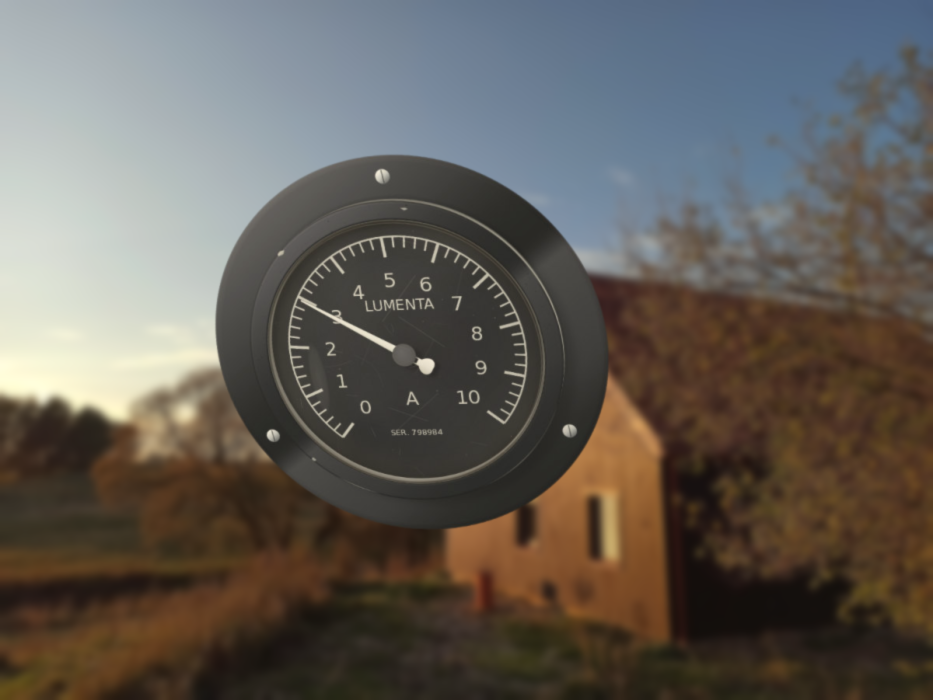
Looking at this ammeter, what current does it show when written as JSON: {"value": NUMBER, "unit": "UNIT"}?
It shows {"value": 3, "unit": "A"}
